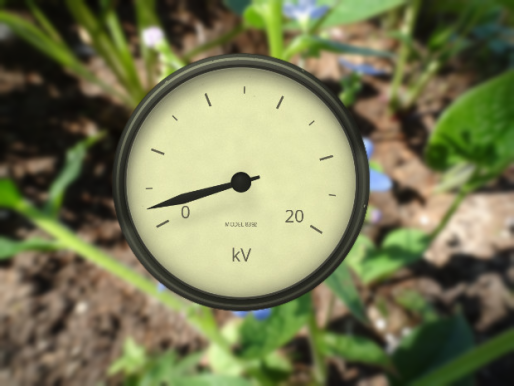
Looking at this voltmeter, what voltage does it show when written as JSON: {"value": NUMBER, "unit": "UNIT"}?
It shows {"value": 1, "unit": "kV"}
